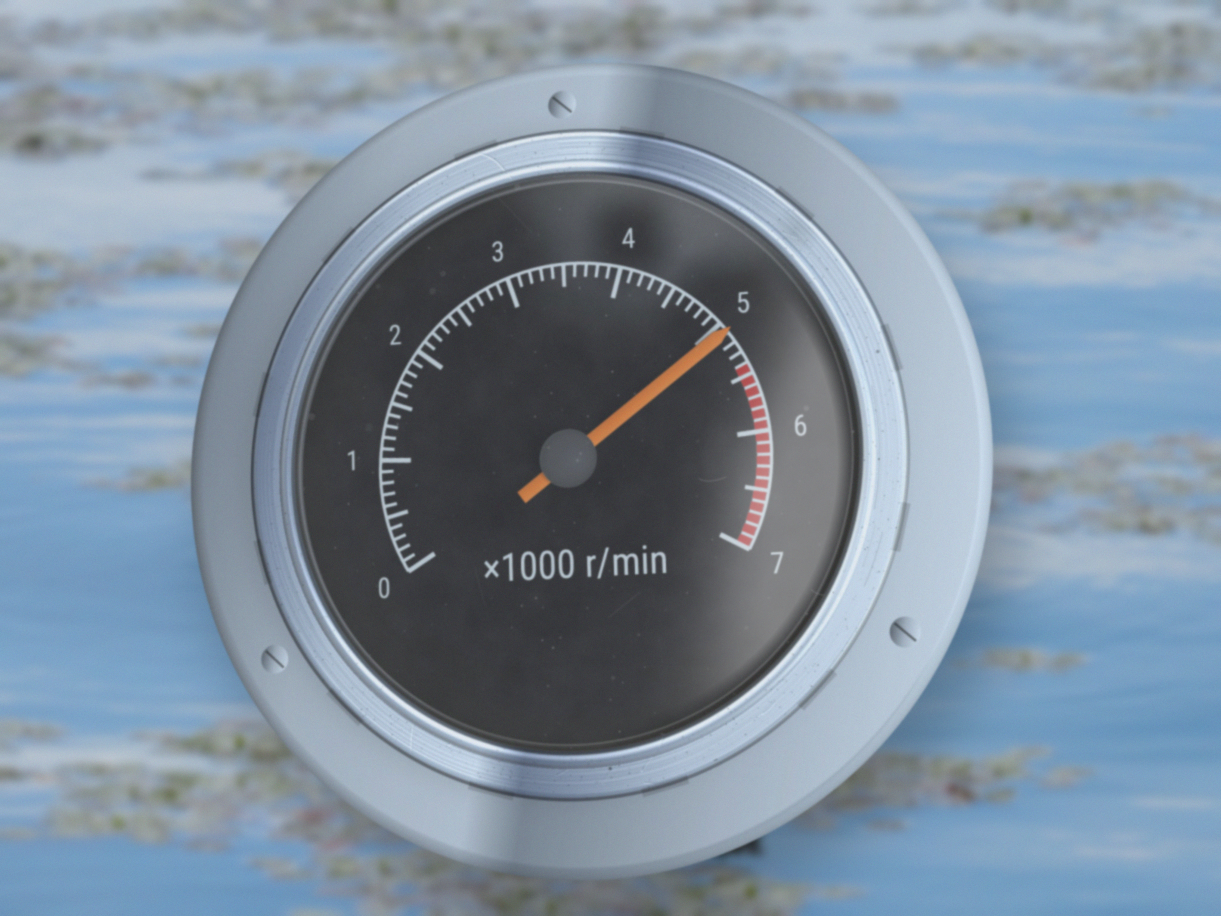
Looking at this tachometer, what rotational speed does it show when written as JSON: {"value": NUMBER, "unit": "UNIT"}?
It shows {"value": 5100, "unit": "rpm"}
